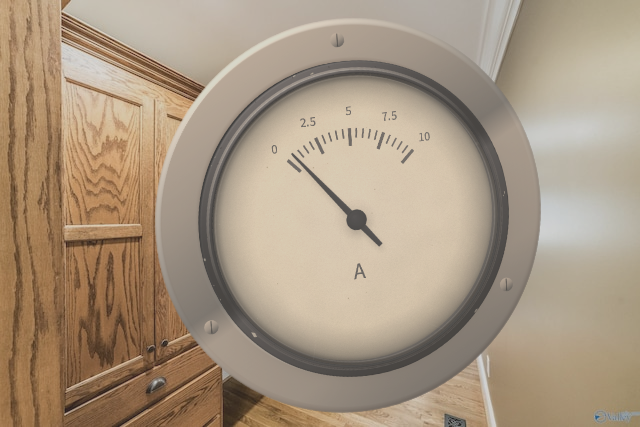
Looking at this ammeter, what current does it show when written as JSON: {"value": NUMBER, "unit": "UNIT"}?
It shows {"value": 0.5, "unit": "A"}
